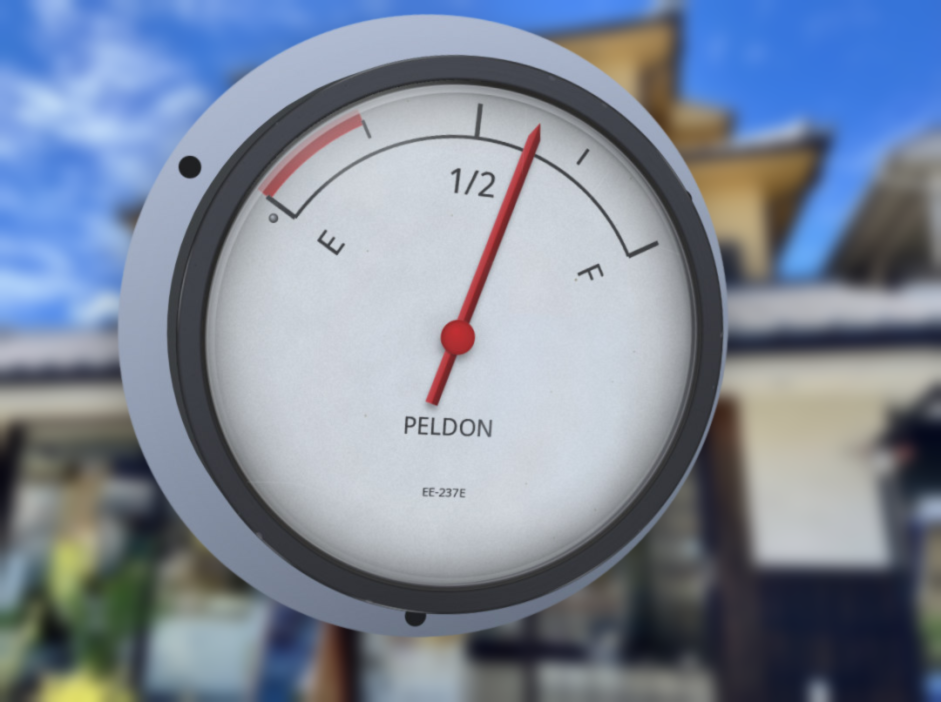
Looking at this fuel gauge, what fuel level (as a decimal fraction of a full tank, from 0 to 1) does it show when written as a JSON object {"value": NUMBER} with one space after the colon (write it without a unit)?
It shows {"value": 0.625}
